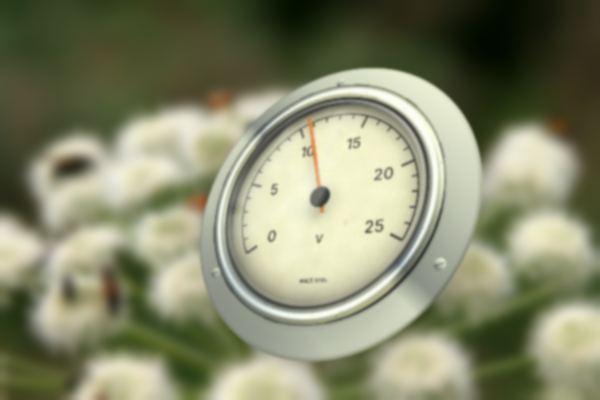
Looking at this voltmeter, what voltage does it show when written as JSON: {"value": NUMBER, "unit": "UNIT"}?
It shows {"value": 11, "unit": "V"}
